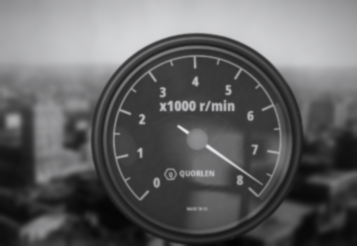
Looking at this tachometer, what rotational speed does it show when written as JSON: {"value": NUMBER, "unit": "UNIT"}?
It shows {"value": 7750, "unit": "rpm"}
